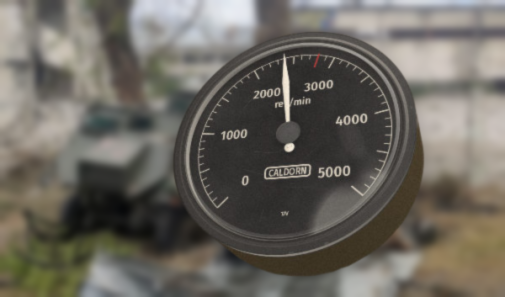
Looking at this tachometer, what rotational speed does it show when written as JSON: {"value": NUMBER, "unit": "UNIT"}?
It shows {"value": 2400, "unit": "rpm"}
